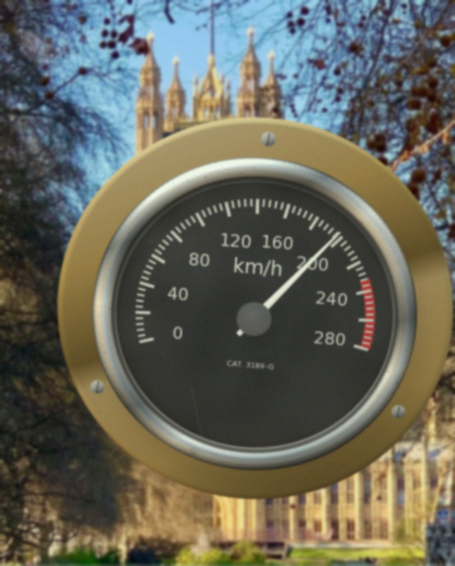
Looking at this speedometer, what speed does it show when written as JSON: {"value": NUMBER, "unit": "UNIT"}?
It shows {"value": 196, "unit": "km/h"}
